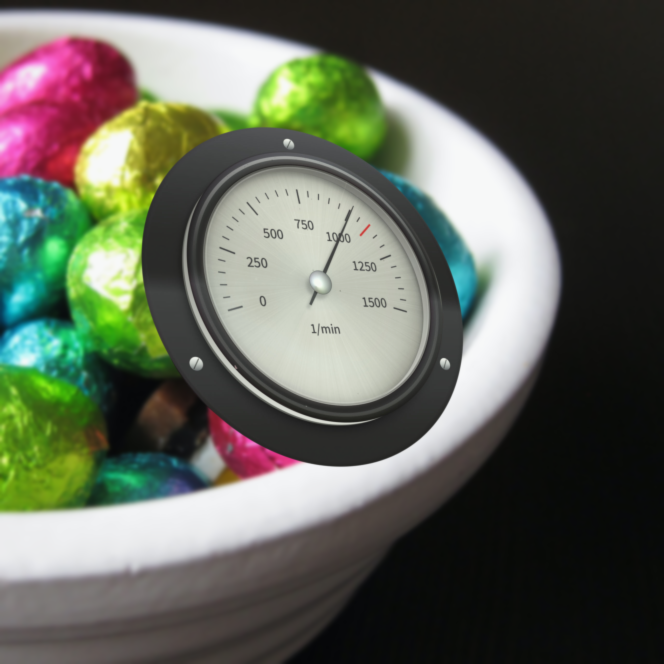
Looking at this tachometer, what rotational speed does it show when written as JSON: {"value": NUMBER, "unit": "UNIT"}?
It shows {"value": 1000, "unit": "rpm"}
